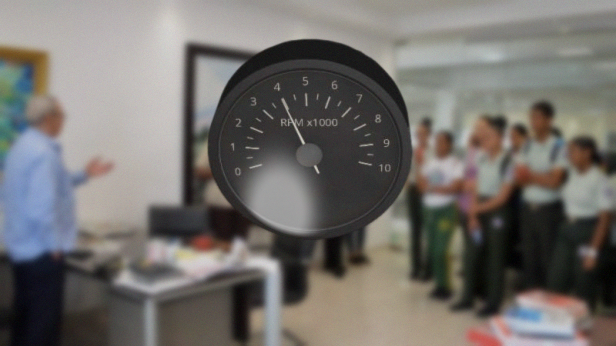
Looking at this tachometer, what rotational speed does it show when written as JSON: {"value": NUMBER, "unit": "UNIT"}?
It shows {"value": 4000, "unit": "rpm"}
